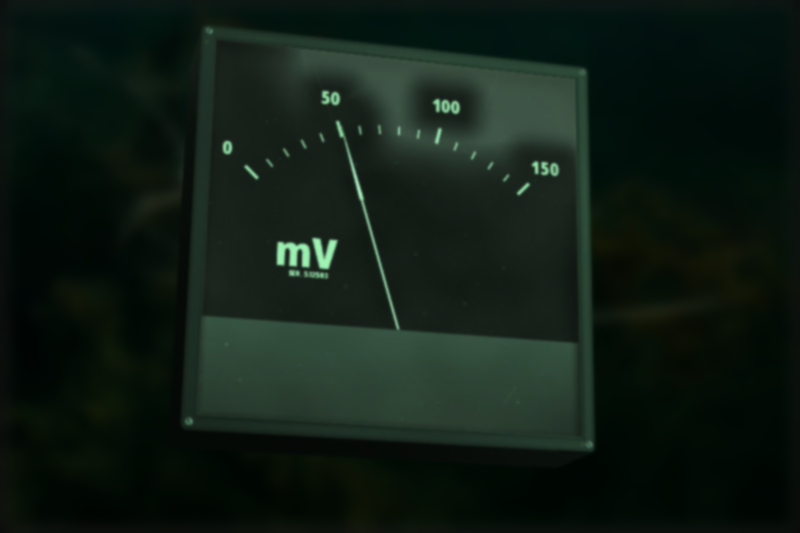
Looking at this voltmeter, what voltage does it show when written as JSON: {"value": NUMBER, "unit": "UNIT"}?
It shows {"value": 50, "unit": "mV"}
